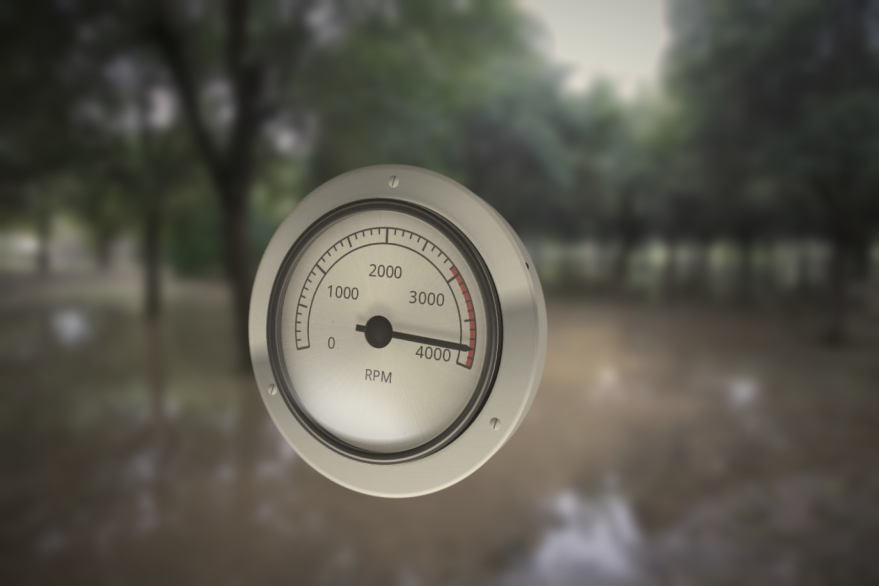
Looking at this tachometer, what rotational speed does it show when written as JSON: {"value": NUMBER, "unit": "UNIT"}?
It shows {"value": 3800, "unit": "rpm"}
